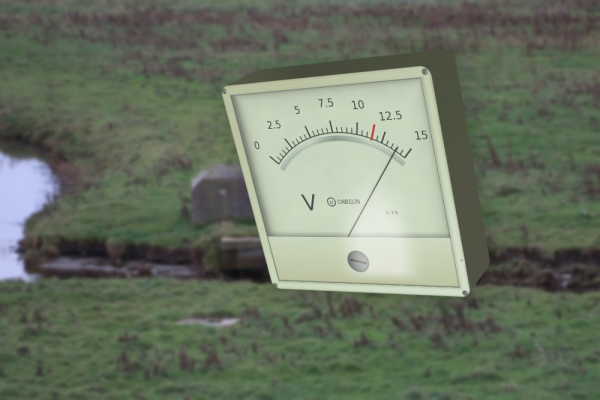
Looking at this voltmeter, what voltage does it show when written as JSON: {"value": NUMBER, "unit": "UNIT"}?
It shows {"value": 14, "unit": "V"}
